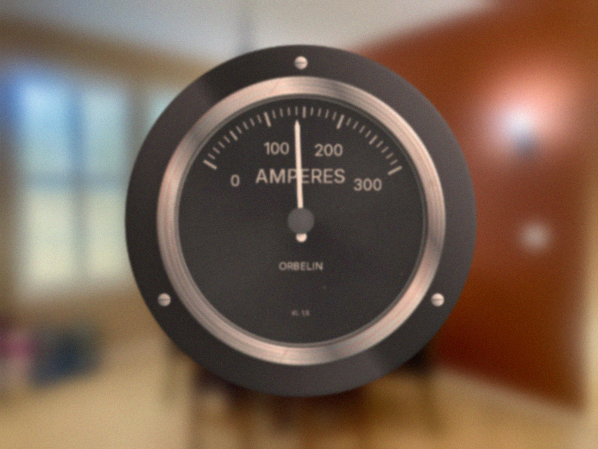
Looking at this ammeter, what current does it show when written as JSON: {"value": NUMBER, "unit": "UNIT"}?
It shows {"value": 140, "unit": "A"}
